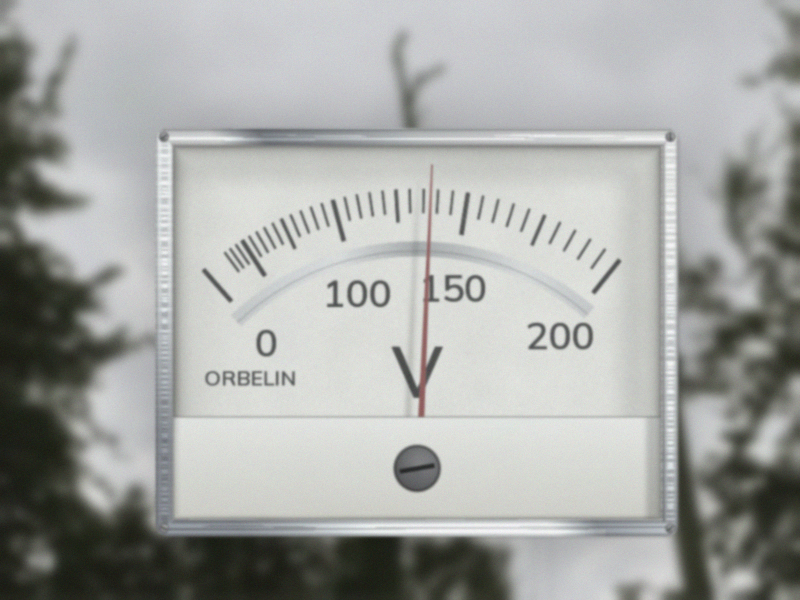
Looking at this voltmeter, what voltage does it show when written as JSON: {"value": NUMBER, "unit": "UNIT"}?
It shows {"value": 137.5, "unit": "V"}
